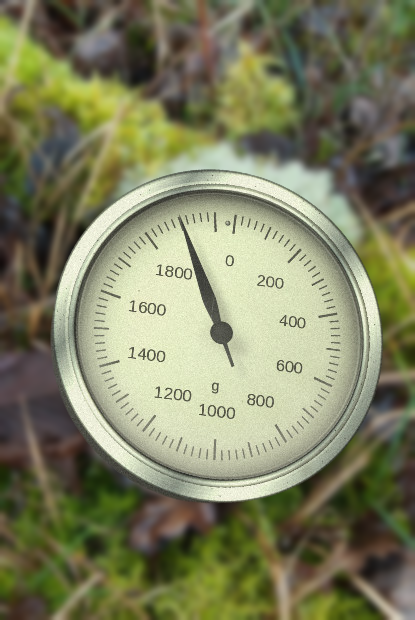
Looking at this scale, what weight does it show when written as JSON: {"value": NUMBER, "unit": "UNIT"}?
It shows {"value": 1900, "unit": "g"}
